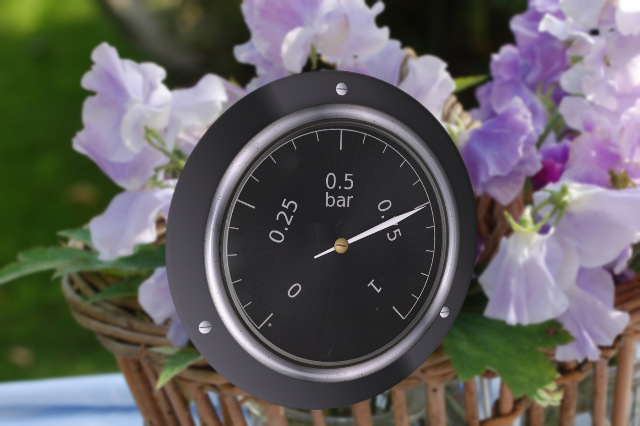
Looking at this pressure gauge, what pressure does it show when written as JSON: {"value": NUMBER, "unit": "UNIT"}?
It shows {"value": 0.75, "unit": "bar"}
